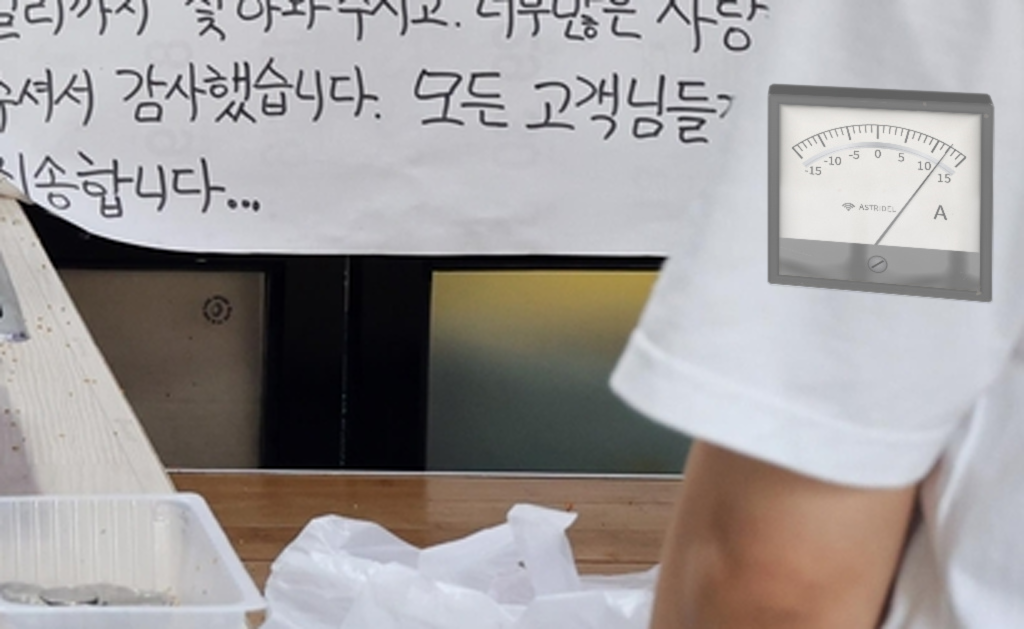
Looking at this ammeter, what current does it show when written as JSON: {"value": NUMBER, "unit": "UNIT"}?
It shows {"value": 12, "unit": "A"}
